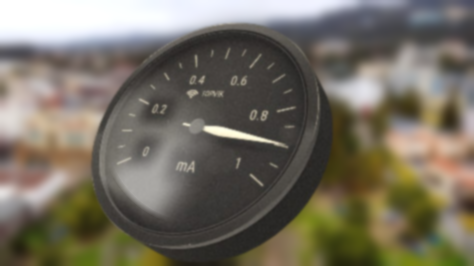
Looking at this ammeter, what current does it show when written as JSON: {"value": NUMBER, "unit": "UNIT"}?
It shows {"value": 0.9, "unit": "mA"}
